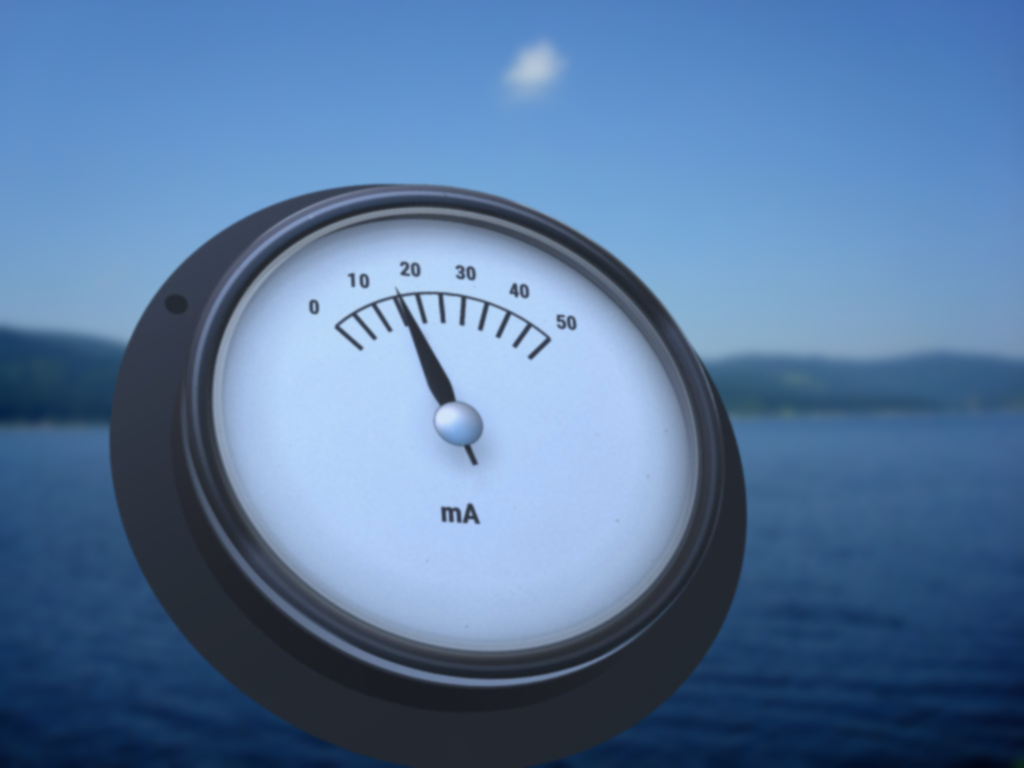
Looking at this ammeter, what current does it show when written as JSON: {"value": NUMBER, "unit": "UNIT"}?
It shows {"value": 15, "unit": "mA"}
